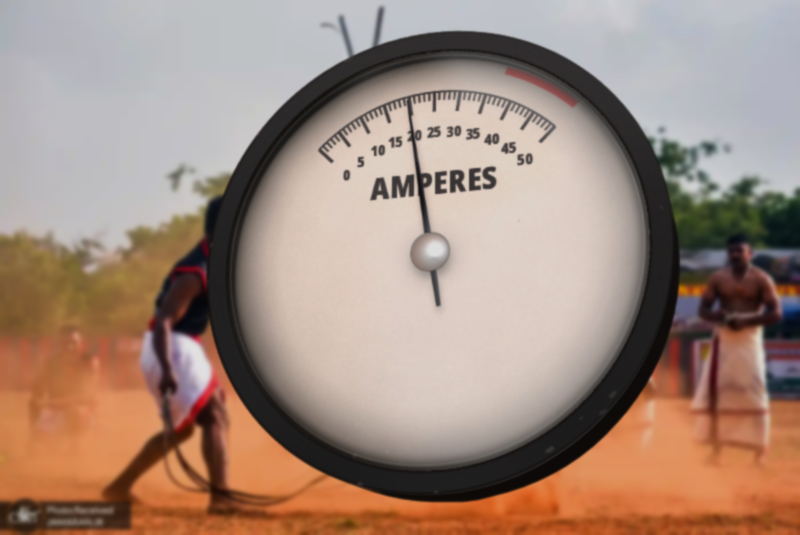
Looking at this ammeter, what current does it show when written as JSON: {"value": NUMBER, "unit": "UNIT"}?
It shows {"value": 20, "unit": "A"}
